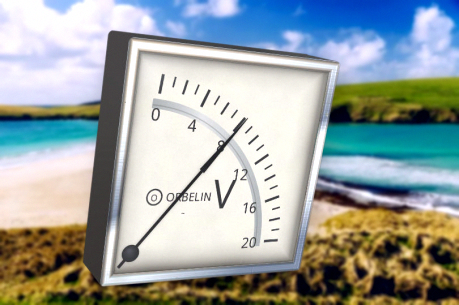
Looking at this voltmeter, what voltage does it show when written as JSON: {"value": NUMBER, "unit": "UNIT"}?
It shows {"value": 8, "unit": "V"}
